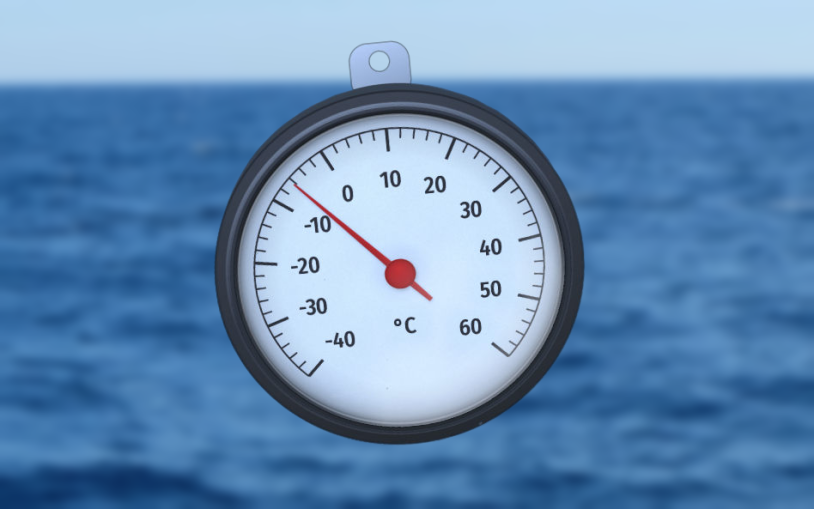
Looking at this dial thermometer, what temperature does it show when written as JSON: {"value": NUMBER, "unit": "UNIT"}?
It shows {"value": -6, "unit": "°C"}
